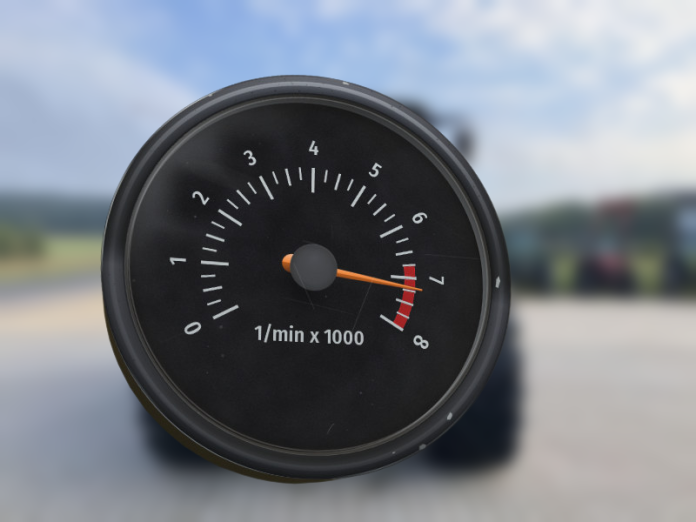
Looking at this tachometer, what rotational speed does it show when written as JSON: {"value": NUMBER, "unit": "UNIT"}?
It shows {"value": 7250, "unit": "rpm"}
